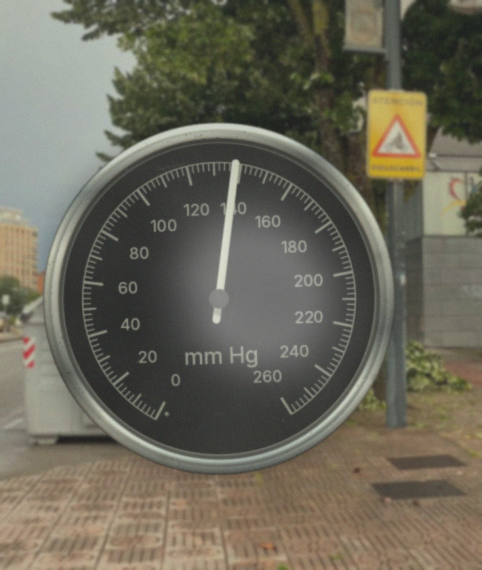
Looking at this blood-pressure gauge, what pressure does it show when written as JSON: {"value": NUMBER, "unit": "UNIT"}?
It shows {"value": 138, "unit": "mmHg"}
